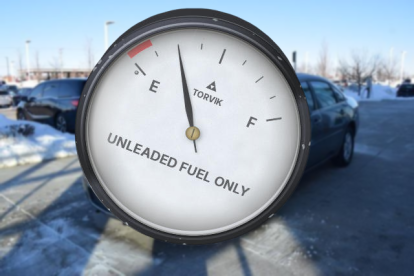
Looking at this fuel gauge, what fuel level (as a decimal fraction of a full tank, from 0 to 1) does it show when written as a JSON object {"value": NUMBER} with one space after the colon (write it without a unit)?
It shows {"value": 0.25}
